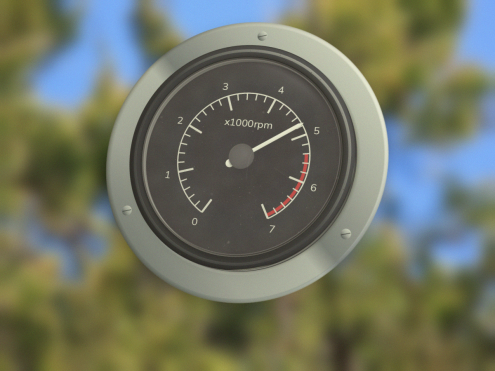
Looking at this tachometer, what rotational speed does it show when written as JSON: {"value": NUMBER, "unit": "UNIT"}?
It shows {"value": 4800, "unit": "rpm"}
